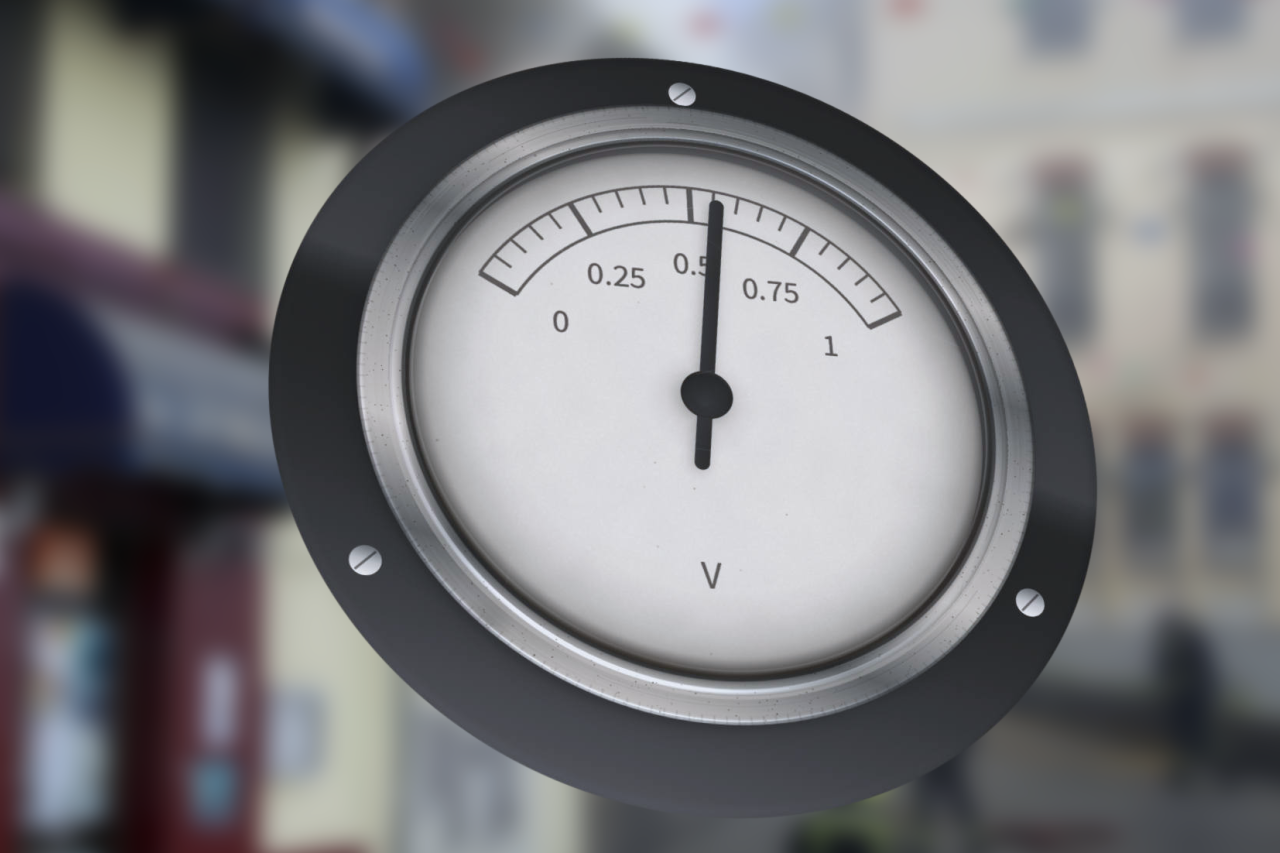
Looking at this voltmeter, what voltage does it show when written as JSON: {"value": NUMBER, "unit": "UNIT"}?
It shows {"value": 0.55, "unit": "V"}
